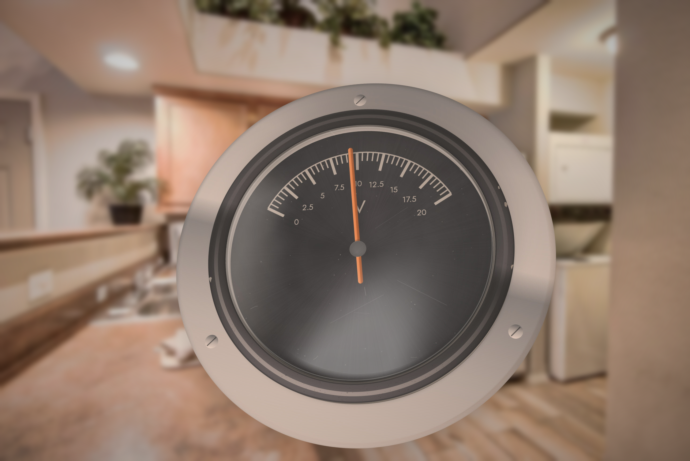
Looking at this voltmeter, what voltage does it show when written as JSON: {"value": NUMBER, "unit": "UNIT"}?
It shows {"value": 9.5, "unit": "V"}
